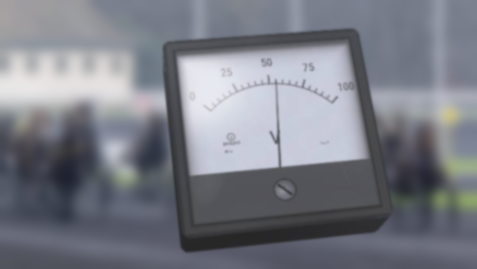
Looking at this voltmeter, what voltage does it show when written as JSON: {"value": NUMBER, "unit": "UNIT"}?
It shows {"value": 55, "unit": "V"}
